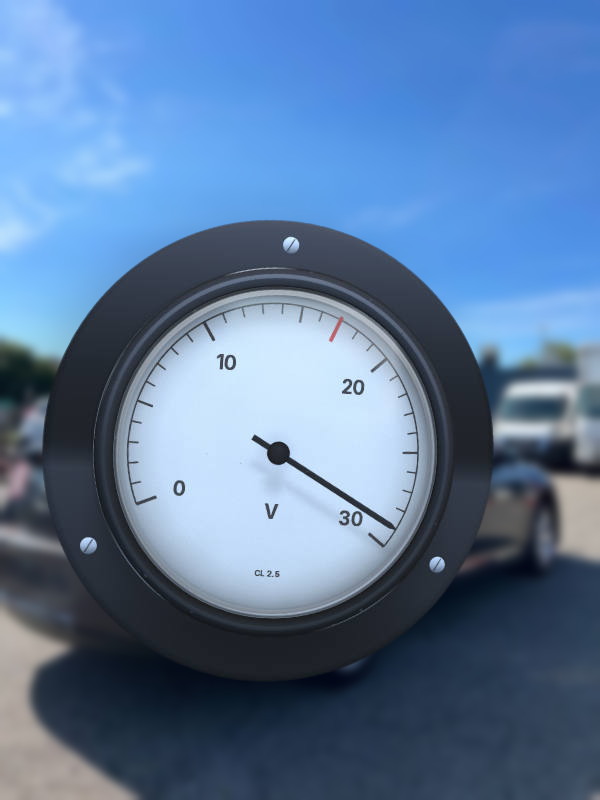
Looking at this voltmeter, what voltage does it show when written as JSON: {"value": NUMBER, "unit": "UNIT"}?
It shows {"value": 29, "unit": "V"}
